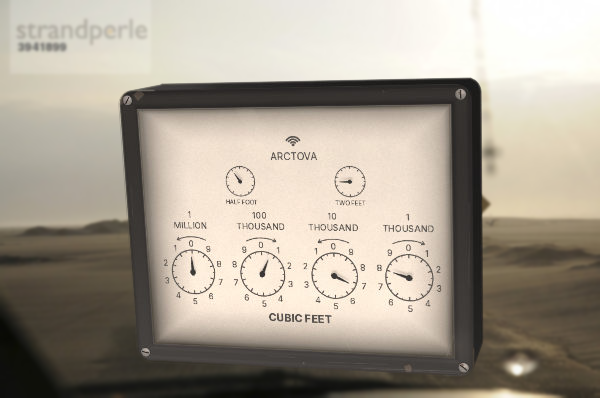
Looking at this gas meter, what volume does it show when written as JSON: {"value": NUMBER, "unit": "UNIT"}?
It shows {"value": 6800, "unit": "ft³"}
